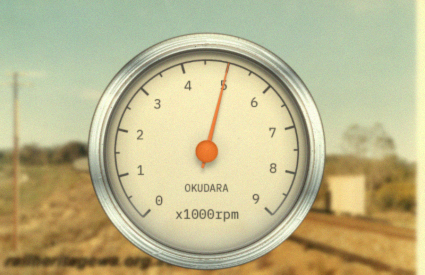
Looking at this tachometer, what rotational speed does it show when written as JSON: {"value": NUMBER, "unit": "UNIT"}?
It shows {"value": 5000, "unit": "rpm"}
